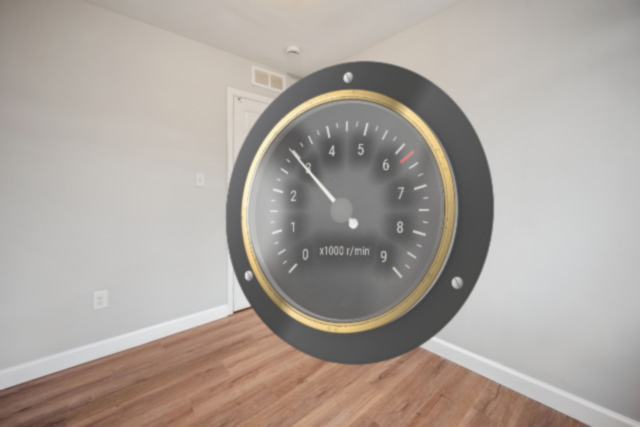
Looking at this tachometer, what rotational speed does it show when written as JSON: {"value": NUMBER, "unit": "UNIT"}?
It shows {"value": 3000, "unit": "rpm"}
